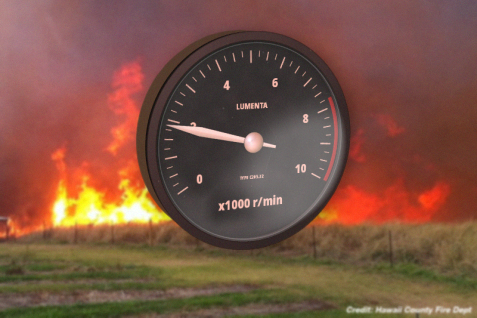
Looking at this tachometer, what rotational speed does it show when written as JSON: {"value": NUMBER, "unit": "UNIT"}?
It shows {"value": 1875, "unit": "rpm"}
